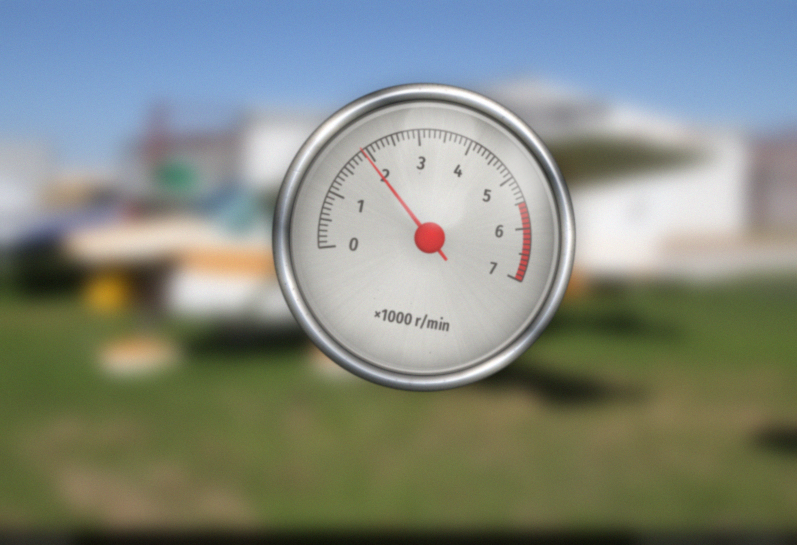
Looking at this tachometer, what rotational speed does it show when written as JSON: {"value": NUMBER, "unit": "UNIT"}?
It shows {"value": 1900, "unit": "rpm"}
